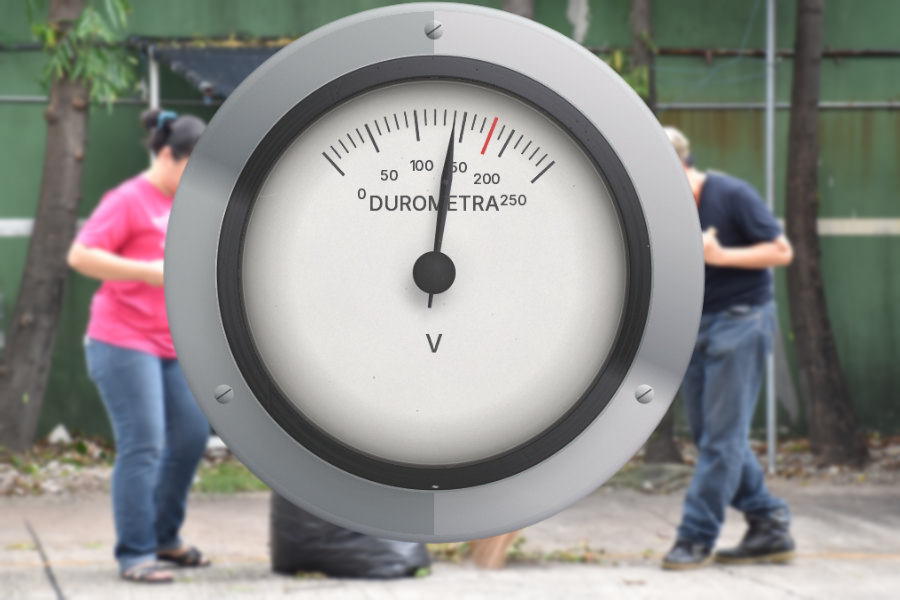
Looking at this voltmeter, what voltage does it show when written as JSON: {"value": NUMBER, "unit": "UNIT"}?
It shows {"value": 140, "unit": "V"}
